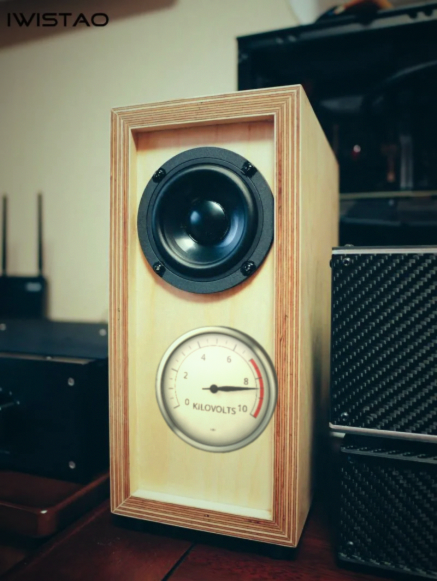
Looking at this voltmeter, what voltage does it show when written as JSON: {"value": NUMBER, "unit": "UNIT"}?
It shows {"value": 8.5, "unit": "kV"}
